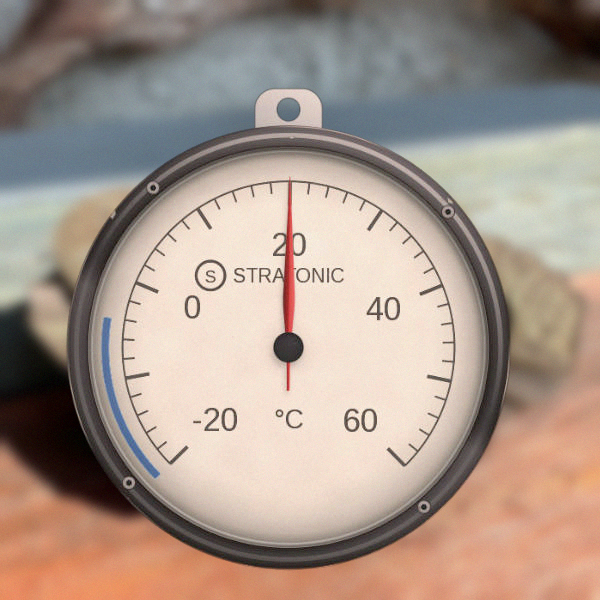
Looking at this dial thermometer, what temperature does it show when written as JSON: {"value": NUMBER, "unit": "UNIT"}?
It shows {"value": 20, "unit": "°C"}
